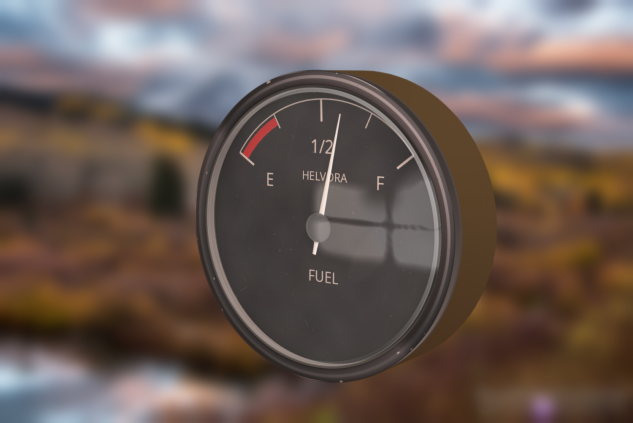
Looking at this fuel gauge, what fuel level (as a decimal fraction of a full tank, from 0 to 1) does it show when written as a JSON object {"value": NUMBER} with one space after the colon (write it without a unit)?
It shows {"value": 0.625}
